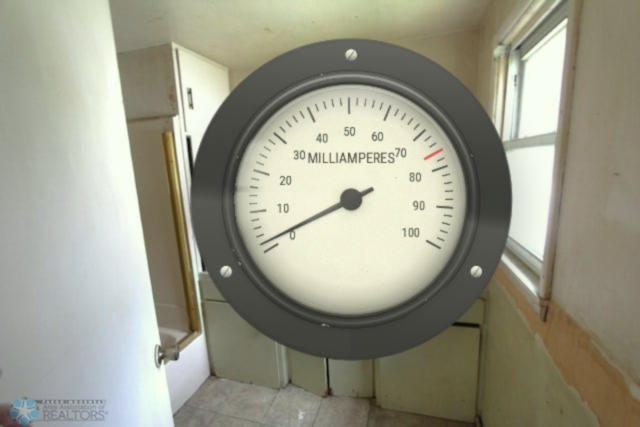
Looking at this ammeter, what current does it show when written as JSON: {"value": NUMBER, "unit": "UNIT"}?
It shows {"value": 2, "unit": "mA"}
